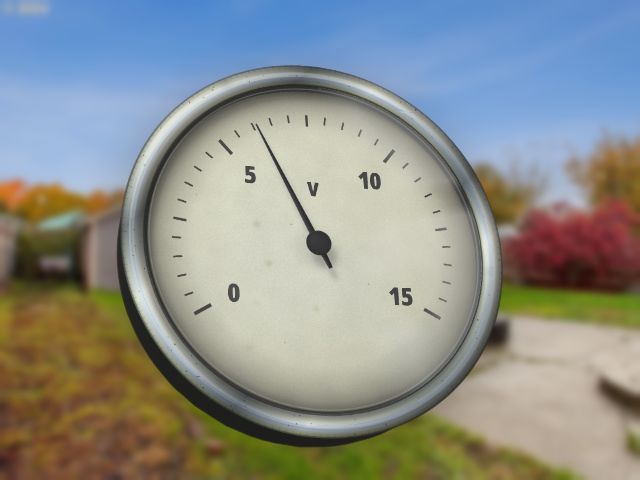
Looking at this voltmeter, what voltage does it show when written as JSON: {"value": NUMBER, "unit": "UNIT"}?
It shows {"value": 6, "unit": "V"}
